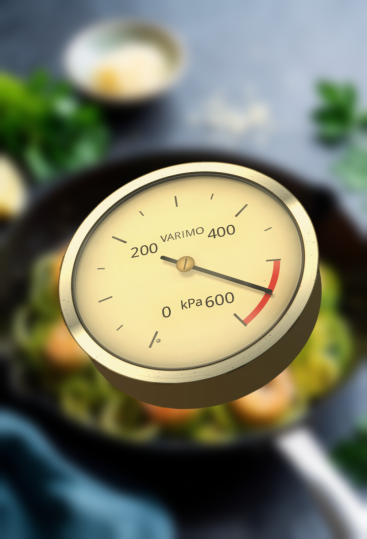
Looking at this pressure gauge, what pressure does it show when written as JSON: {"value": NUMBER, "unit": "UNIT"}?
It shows {"value": 550, "unit": "kPa"}
